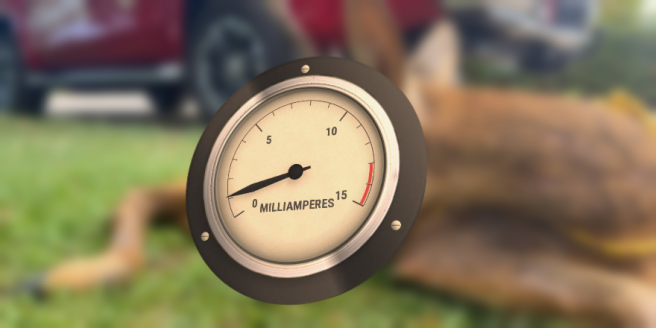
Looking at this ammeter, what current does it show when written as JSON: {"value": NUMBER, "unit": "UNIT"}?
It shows {"value": 1, "unit": "mA"}
